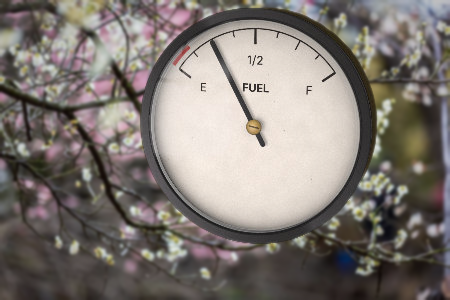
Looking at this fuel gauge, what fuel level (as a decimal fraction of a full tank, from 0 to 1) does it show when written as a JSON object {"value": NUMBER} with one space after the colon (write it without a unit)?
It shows {"value": 0.25}
